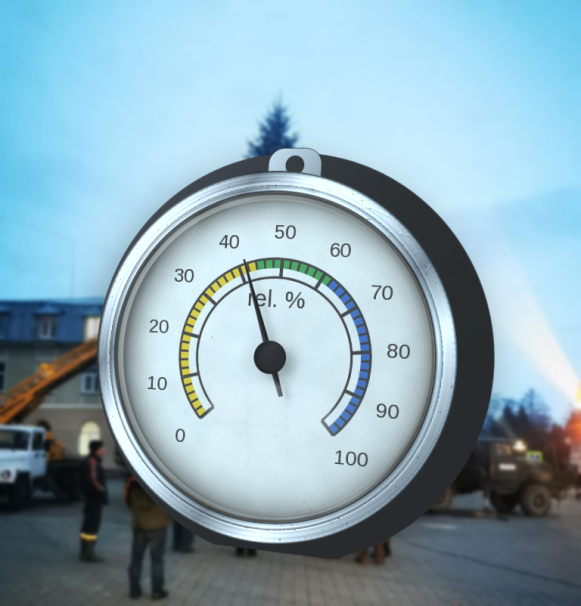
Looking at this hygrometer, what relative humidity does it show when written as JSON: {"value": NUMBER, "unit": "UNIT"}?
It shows {"value": 42, "unit": "%"}
